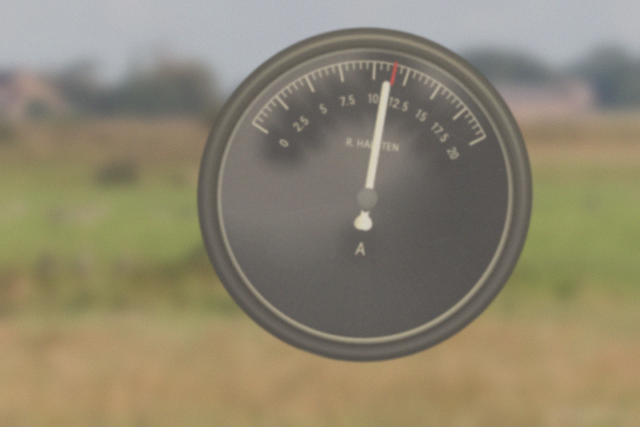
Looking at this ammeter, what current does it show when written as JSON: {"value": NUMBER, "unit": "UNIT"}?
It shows {"value": 11, "unit": "A"}
